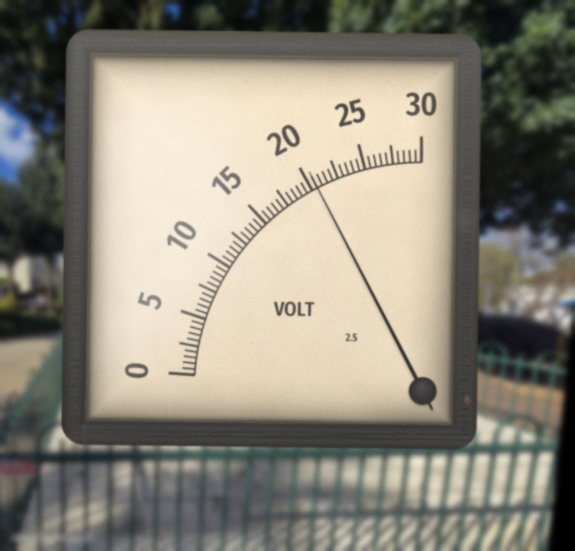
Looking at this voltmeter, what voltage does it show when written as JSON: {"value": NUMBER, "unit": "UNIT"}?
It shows {"value": 20.5, "unit": "V"}
